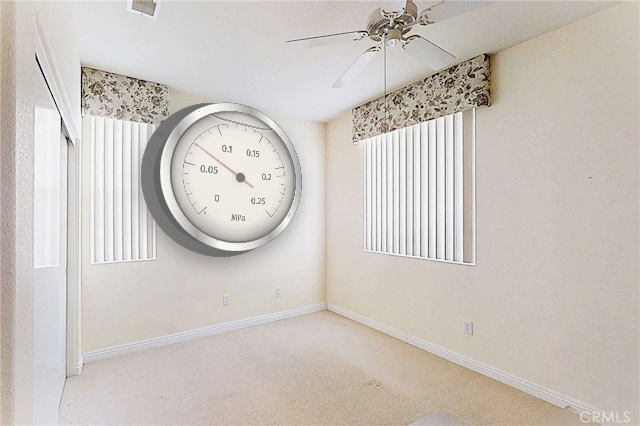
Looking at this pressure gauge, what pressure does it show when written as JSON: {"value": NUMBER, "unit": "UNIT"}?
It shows {"value": 0.07, "unit": "MPa"}
